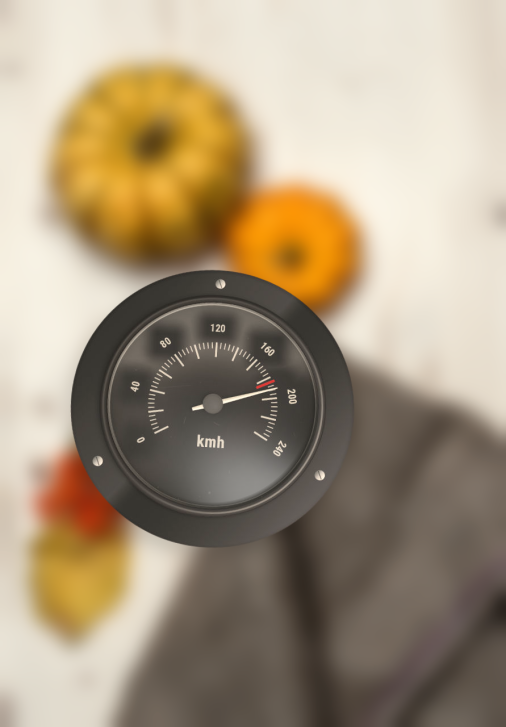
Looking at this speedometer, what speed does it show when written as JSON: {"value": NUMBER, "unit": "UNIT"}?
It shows {"value": 192, "unit": "km/h"}
